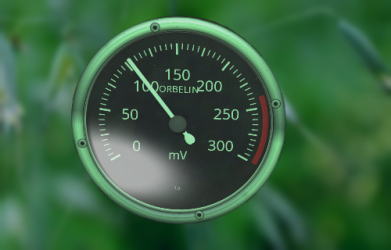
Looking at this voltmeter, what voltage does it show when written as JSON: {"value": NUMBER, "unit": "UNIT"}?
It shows {"value": 105, "unit": "mV"}
